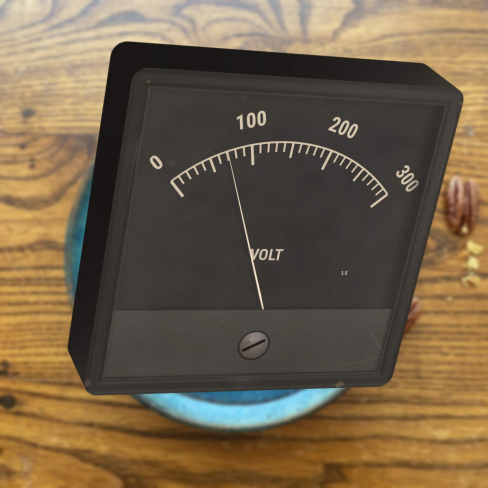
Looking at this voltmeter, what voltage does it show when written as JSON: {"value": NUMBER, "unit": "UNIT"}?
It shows {"value": 70, "unit": "V"}
